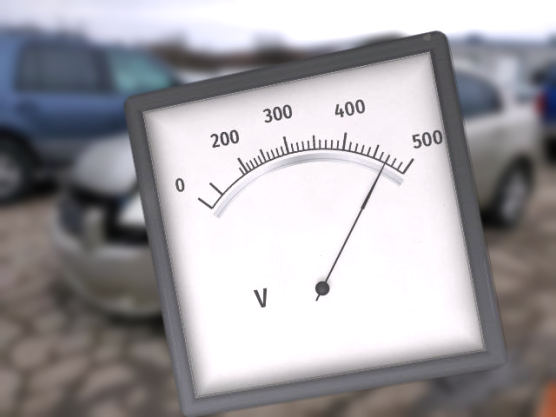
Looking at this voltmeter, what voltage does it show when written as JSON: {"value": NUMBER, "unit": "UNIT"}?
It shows {"value": 470, "unit": "V"}
